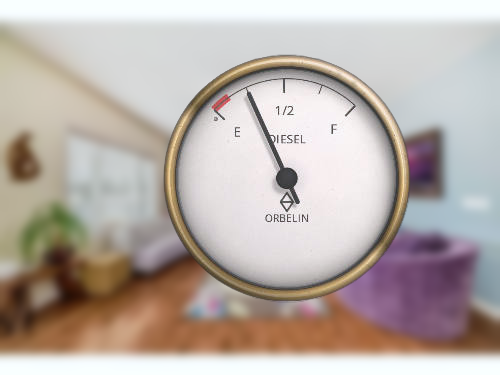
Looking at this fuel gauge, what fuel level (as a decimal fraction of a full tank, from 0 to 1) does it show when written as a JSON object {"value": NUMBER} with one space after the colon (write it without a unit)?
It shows {"value": 0.25}
